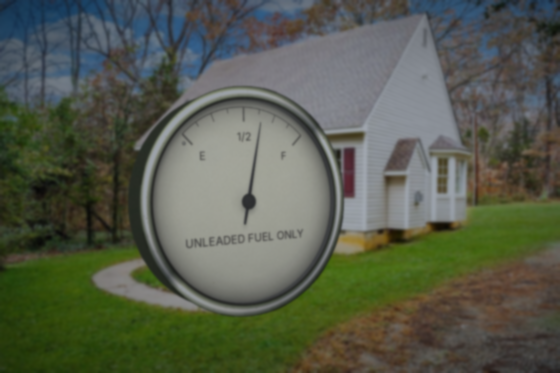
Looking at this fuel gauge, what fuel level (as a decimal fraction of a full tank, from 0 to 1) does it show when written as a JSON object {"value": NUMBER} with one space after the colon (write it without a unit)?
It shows {"value": 0.625}
